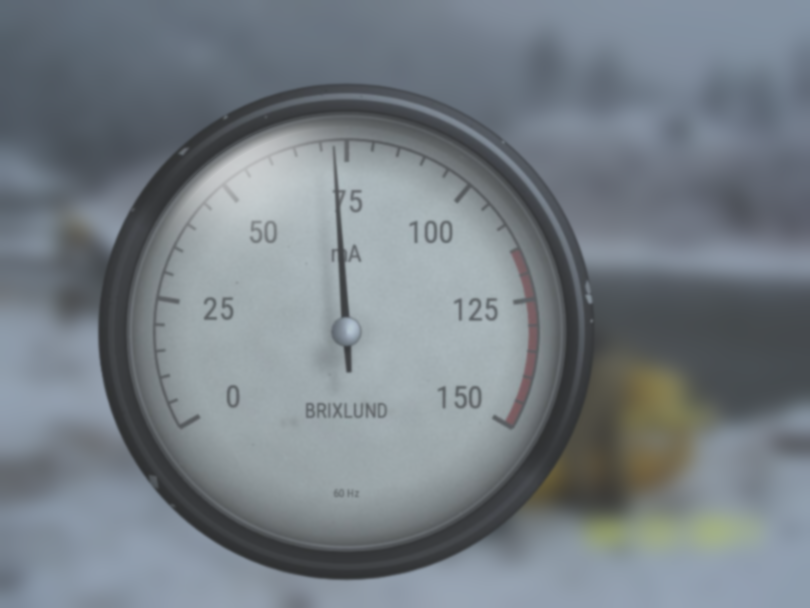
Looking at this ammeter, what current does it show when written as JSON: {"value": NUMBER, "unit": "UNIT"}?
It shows {"value": 72.5, "unit": "mA"}
